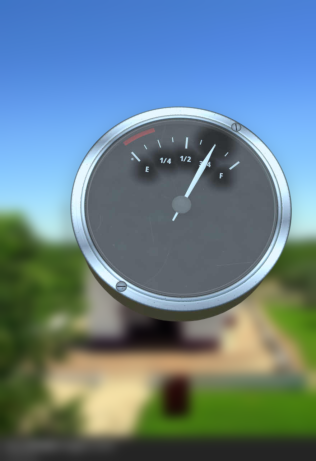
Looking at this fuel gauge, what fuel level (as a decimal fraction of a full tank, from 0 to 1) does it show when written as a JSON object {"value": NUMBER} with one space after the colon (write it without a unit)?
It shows {"value": 0.75}
